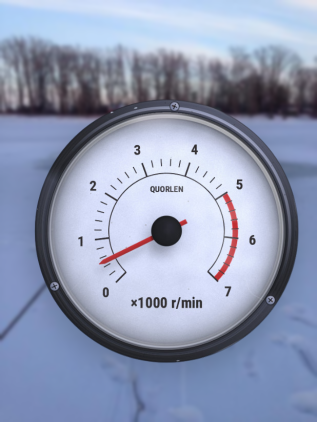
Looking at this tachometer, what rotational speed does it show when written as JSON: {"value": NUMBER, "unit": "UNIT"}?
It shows {"value": 500, "unit": "rpm"}
